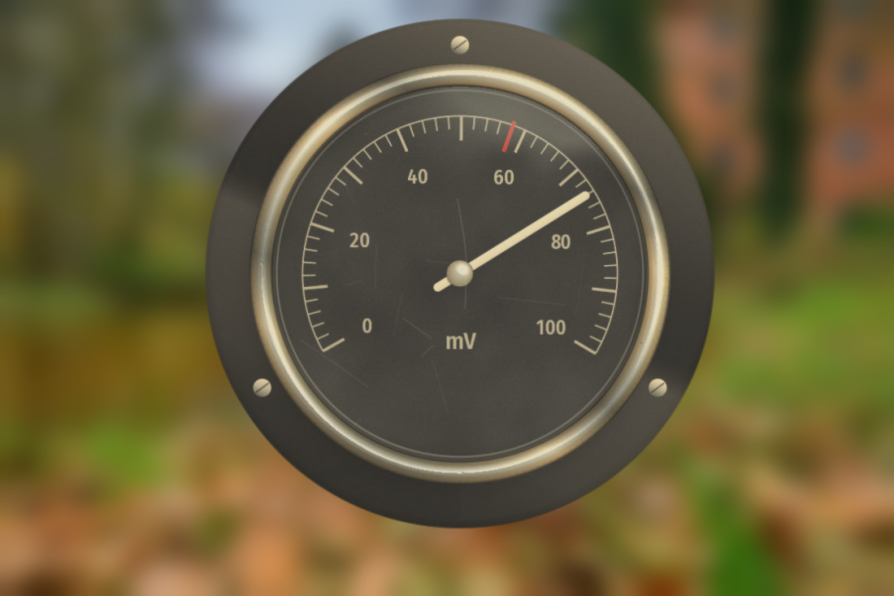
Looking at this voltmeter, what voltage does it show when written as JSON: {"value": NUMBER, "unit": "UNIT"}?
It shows {"value": 74, "unit": "mV"}
